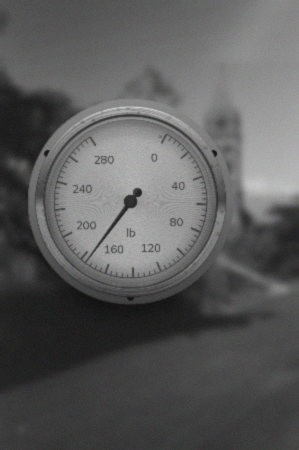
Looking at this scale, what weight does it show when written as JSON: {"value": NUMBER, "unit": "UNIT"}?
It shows {"value": 176, "unit": "lb"}
